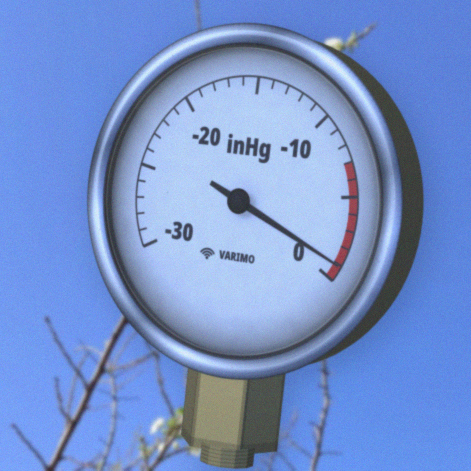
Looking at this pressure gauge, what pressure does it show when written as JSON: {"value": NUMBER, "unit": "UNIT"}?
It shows {"value": -1, "unit": "inHg"}
